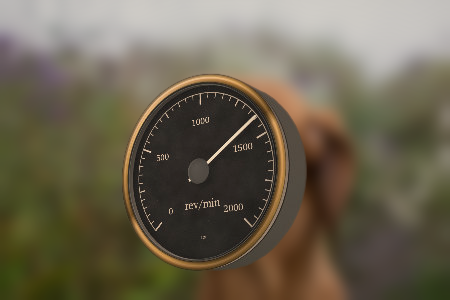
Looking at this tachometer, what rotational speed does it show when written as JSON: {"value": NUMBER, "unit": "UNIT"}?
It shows {"value": 1400, "unit": "rpm"}
